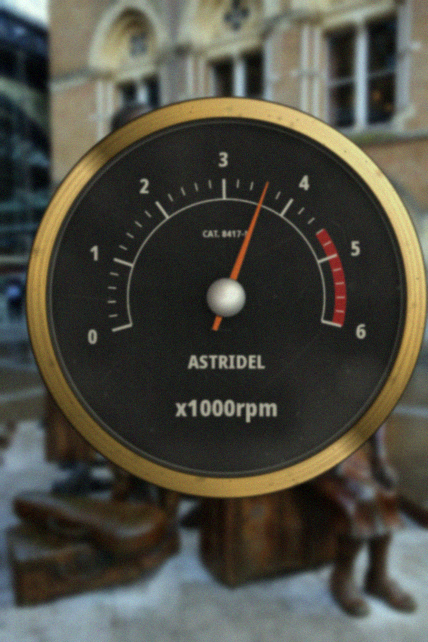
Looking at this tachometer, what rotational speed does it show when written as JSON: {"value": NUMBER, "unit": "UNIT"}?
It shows {"value": 3600, "unit": "rpm"}
